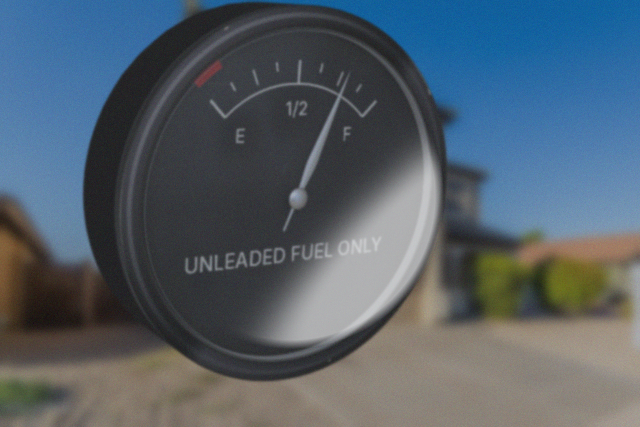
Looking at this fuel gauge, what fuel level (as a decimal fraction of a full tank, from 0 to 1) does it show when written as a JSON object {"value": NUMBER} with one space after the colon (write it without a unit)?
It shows {"value": 0.75}
